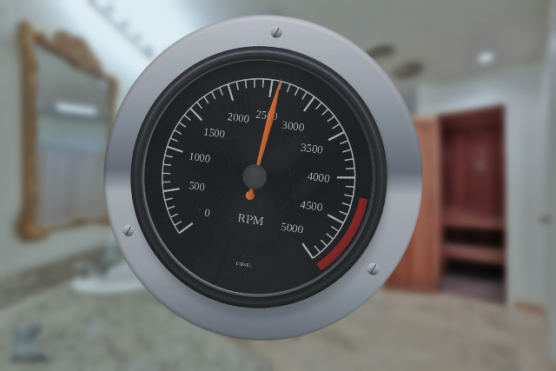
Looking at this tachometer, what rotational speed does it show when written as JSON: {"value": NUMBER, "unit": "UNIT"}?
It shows {"value": 2600, "unit": "rpm"}
